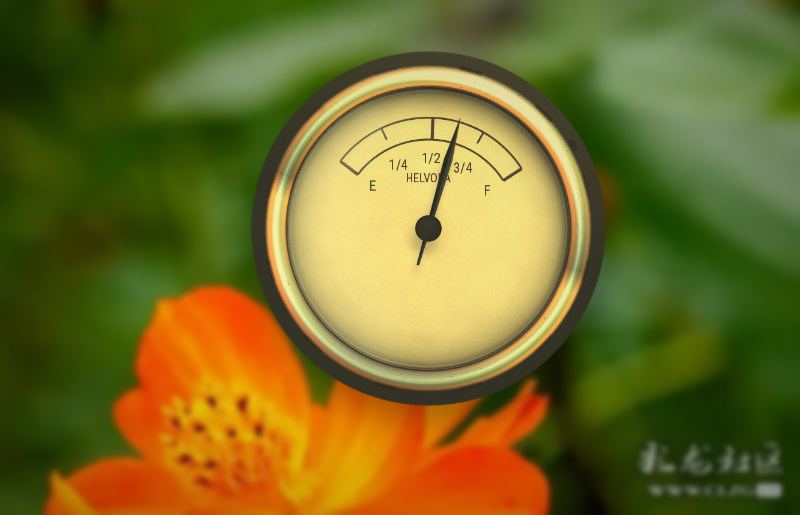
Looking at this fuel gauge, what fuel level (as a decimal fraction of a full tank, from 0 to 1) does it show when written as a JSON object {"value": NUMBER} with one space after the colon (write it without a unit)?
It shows {"value": 0.625}
